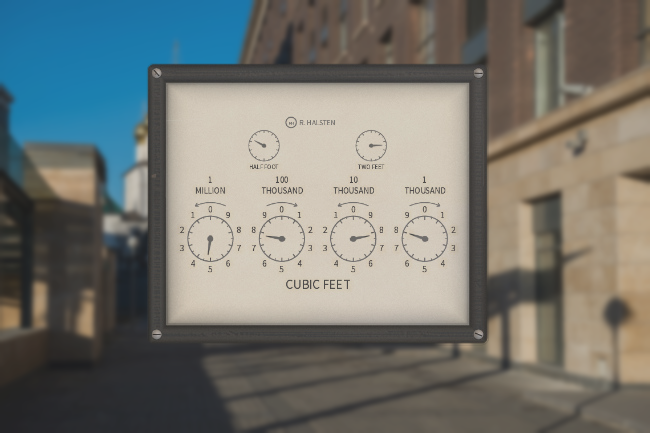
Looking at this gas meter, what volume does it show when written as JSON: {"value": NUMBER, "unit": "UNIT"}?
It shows {"value": 477800, "unit": "ft³"}
